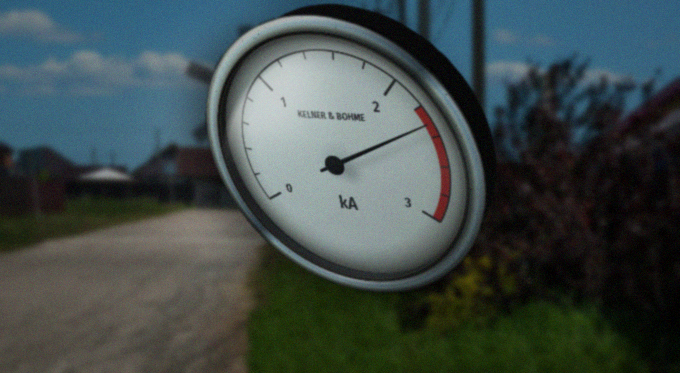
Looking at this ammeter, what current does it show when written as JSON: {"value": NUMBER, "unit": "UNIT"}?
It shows {"value": 2.3, "unit": "kA"}
